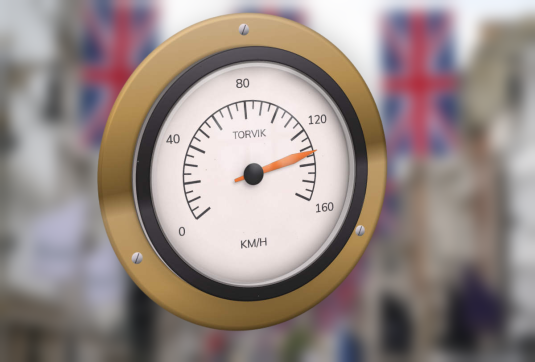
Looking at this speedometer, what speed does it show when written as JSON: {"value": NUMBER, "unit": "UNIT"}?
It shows {"value": 132.5, "unit": "km/h"}
